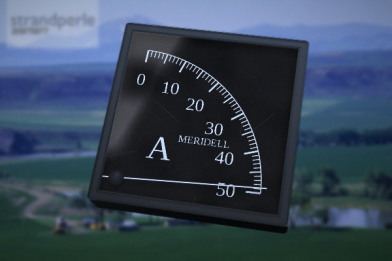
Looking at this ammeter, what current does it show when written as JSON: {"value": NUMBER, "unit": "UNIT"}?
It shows {"value": 49, "unit": "A"}
